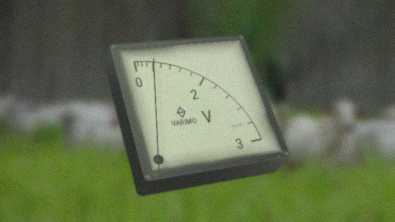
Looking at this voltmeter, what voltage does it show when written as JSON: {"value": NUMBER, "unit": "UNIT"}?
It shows {"value": 1, "unit": "V"}
